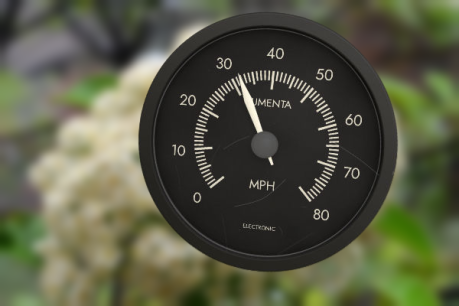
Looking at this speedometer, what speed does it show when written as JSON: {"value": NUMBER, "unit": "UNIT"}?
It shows {"value": 32, "unit": "mph"}
